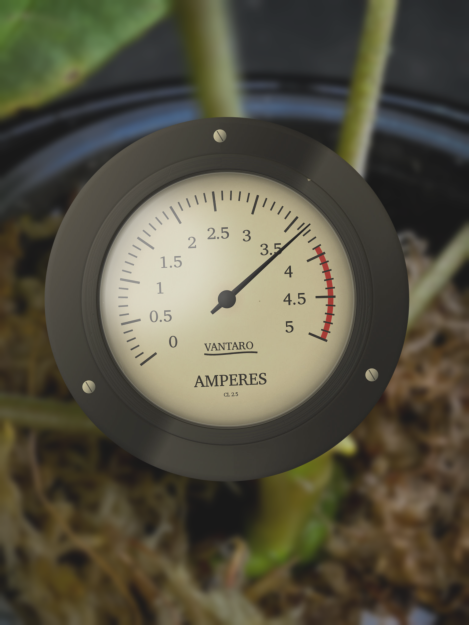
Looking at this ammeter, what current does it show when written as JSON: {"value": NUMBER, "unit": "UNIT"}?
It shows {"value": 3.65, "unit": "A"}
